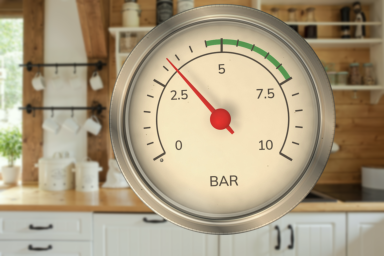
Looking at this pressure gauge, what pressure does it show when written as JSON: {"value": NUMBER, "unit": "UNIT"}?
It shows {"value": 3.25, "unit": "bar"}
